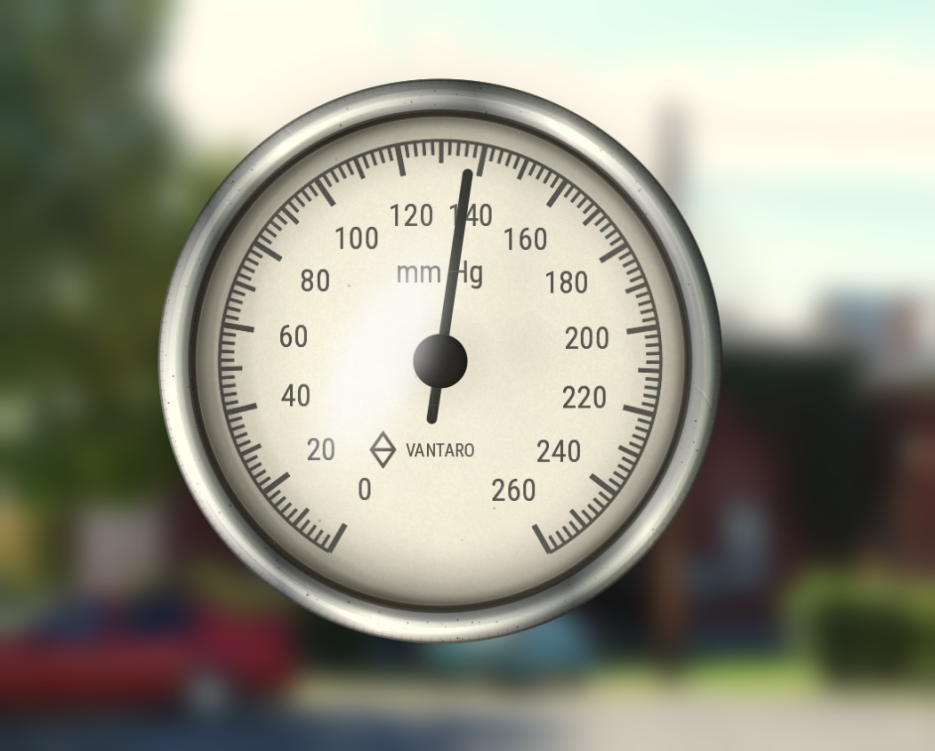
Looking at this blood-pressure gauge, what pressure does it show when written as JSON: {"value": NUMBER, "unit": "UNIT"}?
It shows {"value": 137, "unit": "mmHg"}
